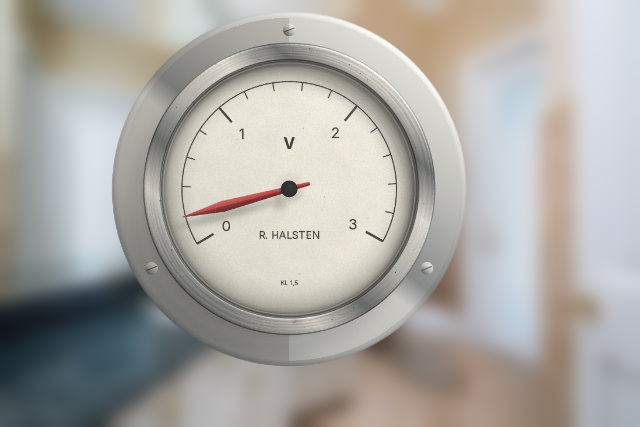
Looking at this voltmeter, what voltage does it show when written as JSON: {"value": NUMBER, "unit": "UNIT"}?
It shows {"value": 0.2, "unit": "V"}
